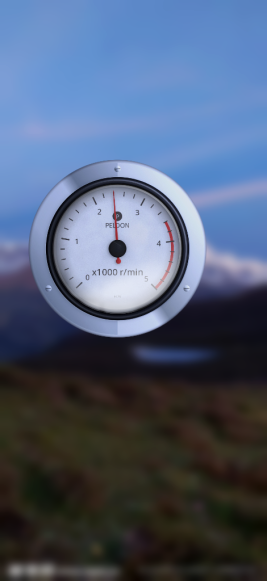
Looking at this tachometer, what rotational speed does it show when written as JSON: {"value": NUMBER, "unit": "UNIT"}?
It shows {"value": 2400, "unit": "rpm"}
